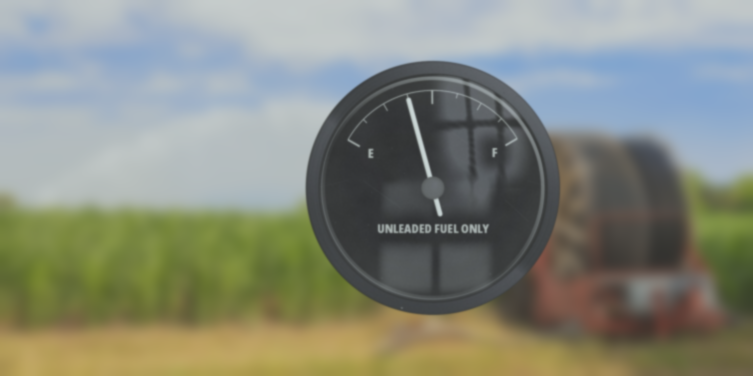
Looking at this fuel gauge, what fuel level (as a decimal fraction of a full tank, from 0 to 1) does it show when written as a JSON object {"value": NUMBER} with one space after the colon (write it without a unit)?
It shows {"value": 0.375}
